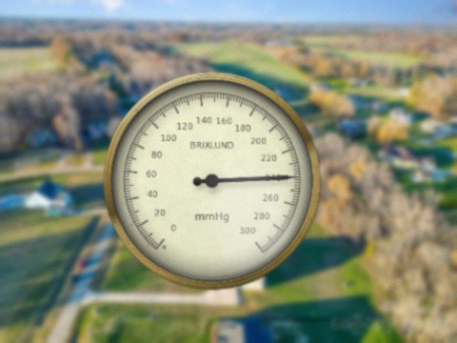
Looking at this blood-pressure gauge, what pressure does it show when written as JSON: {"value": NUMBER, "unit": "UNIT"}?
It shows {"value": 240, "unit": "mmHg"}
